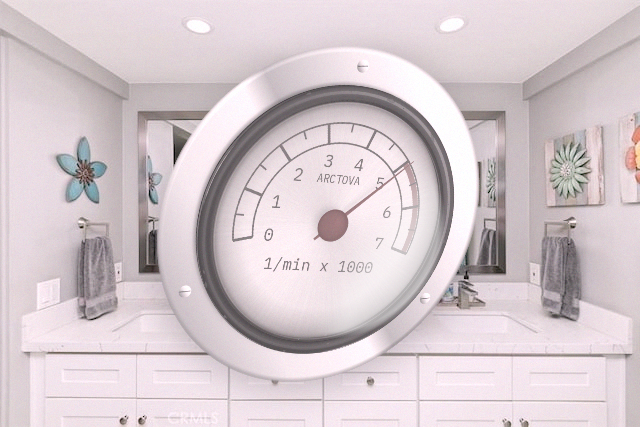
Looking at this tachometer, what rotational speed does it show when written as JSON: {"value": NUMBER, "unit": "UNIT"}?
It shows {"value": 5000, "unit": "rpm"}
